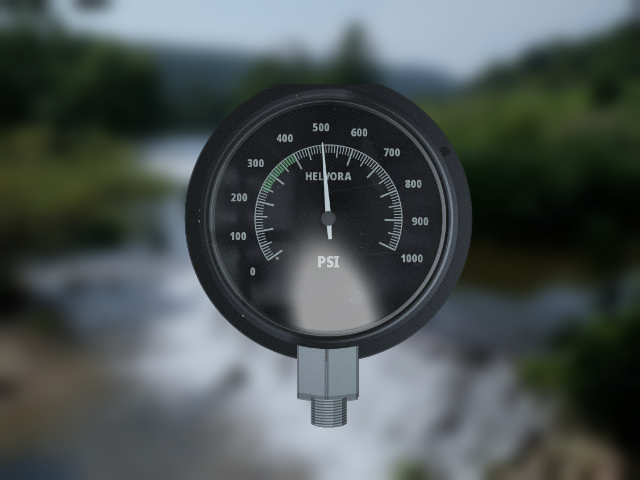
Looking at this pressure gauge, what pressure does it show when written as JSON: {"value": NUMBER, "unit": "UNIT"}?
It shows {"value": 500, "unit": "psi"}
